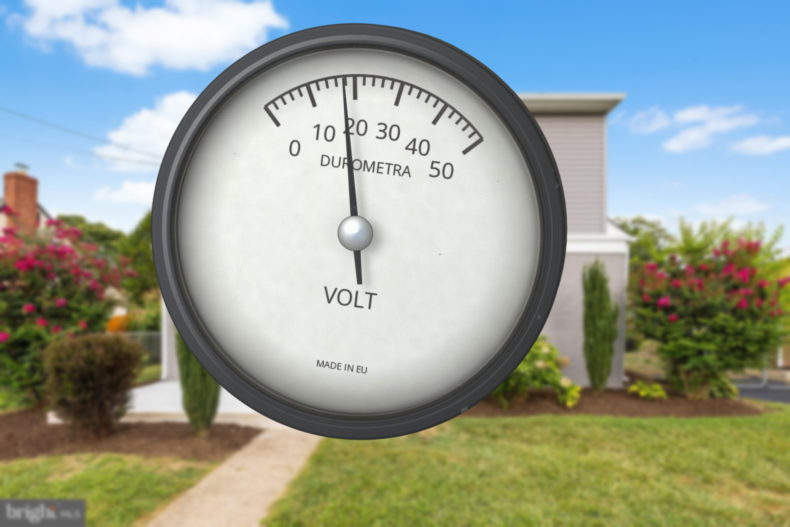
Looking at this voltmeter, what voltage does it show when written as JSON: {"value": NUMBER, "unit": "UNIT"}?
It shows {"value": 18, "unit": "V"}
